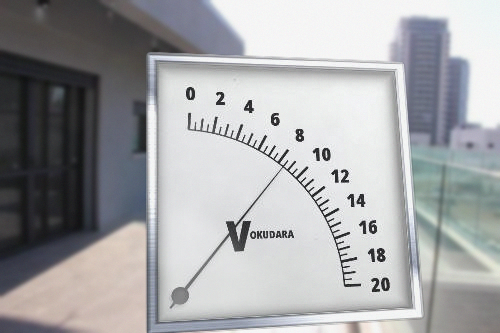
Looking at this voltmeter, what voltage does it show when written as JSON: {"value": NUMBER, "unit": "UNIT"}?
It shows {"value": 8.5, "unit": "V"}
